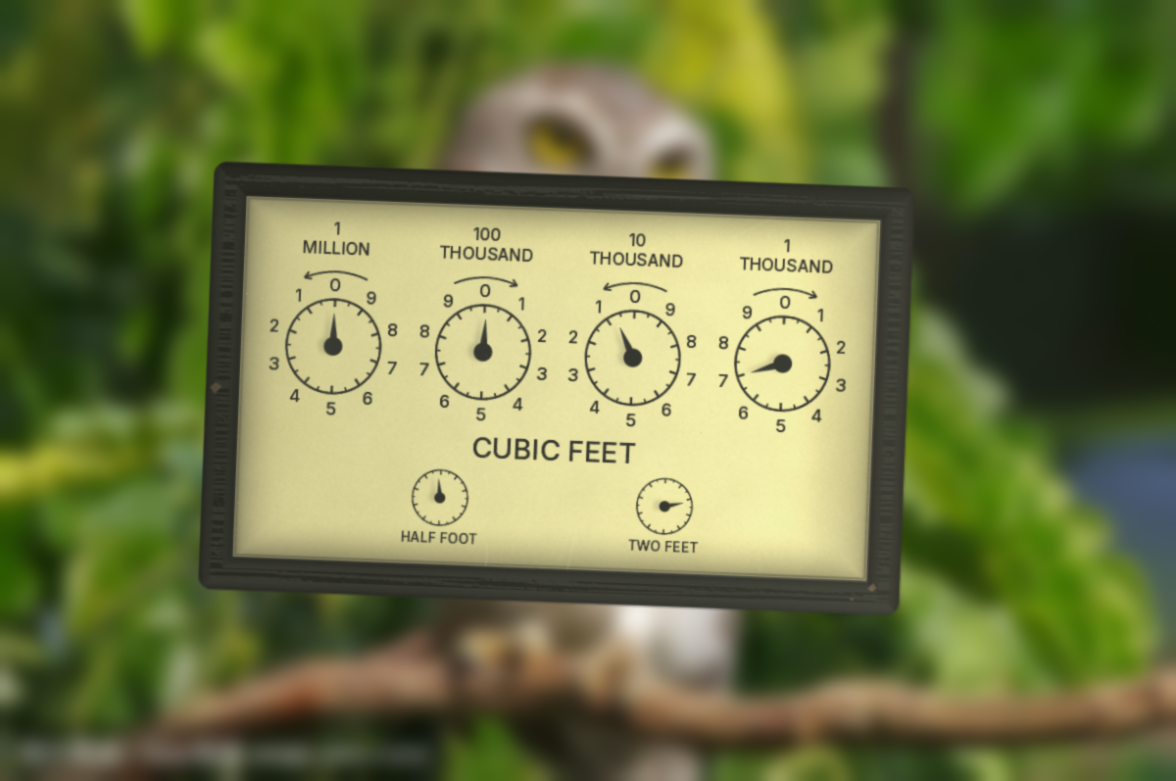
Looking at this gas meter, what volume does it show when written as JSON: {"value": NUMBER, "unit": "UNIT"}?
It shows {"value": 700, "unit": "ft³"}
